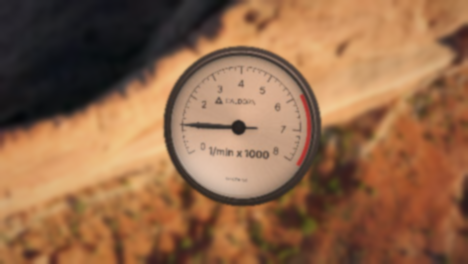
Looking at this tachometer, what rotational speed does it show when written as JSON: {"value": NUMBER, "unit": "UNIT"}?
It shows {"value": 1000, "unit": "rpm"}
